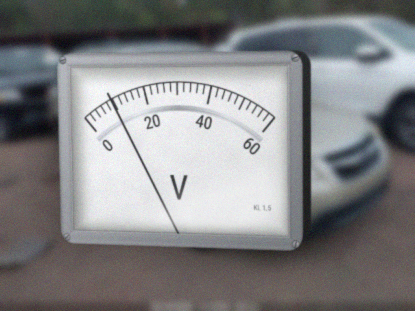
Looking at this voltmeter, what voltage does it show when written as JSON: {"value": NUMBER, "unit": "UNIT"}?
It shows {"value": 10, "unit": "V"}
